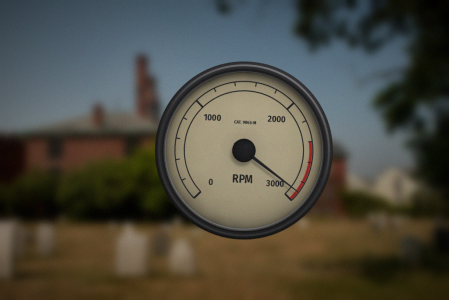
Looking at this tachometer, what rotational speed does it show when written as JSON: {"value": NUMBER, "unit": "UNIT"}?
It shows {"value": 2900, "unit": "rpm"}
